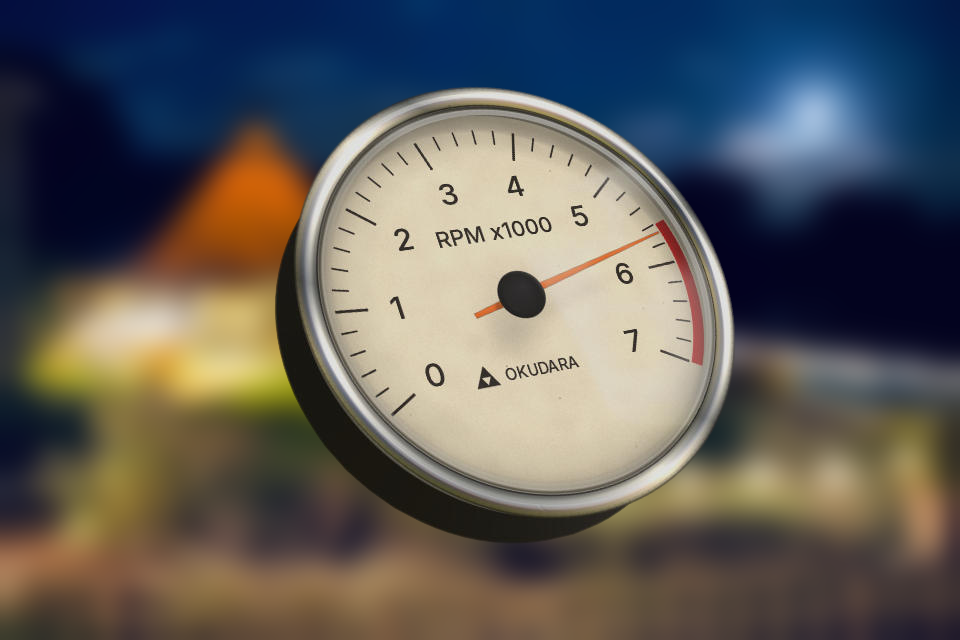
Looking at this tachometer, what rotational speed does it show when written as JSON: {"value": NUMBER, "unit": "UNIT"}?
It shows {"value": 5700, "unit": "rpm"}
